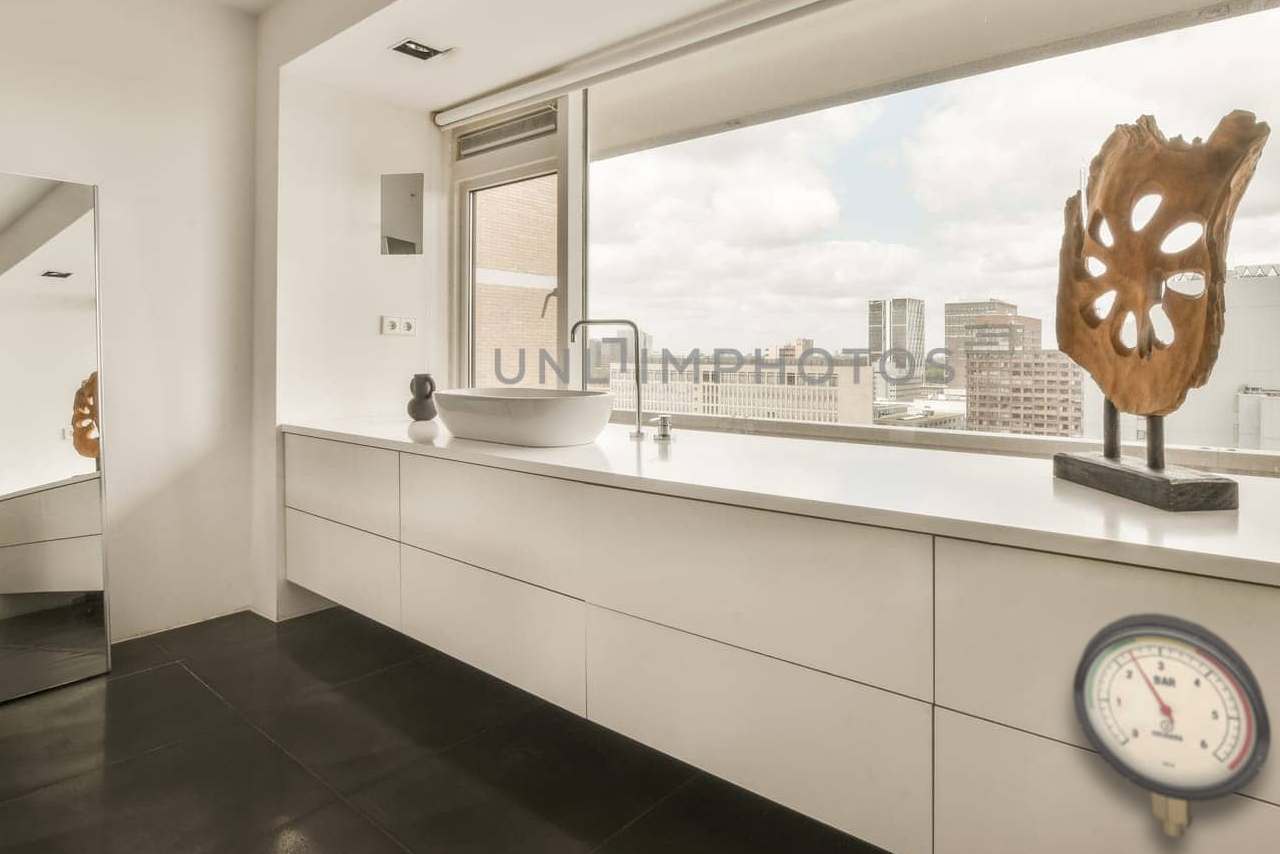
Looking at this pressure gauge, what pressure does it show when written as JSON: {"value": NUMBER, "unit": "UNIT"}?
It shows {"value": 2.4, "unit": "bar"}
